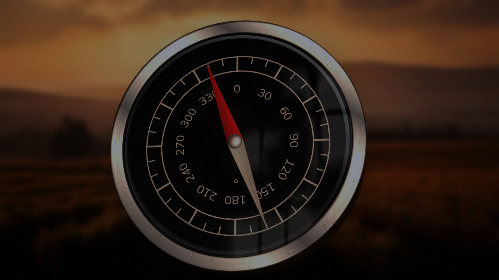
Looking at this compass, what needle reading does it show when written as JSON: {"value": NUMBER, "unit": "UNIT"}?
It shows {"value": 340, "unit": "°"}
